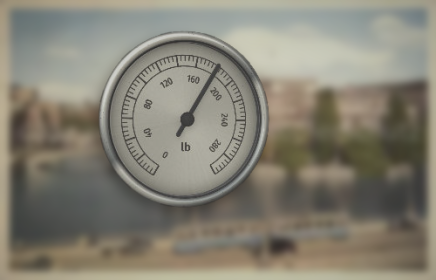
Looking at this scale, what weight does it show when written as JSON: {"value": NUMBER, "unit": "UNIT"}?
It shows {"value": 180, "unit": "lb"}
